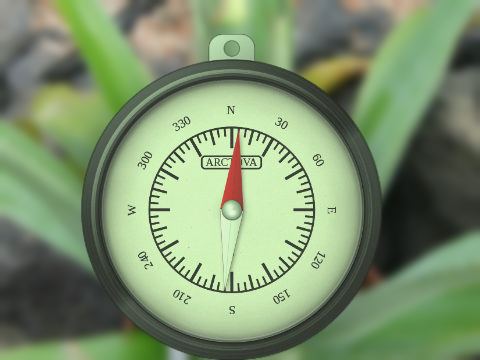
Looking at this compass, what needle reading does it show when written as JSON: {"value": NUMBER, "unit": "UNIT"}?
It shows {"value": 5, "unit": "°"}
